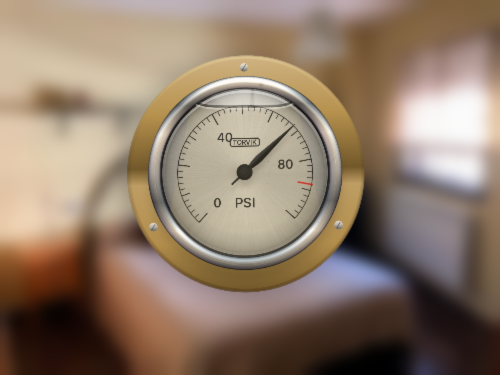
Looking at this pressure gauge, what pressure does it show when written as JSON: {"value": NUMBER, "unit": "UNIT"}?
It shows {"value": 68, "unit": "psi"}
